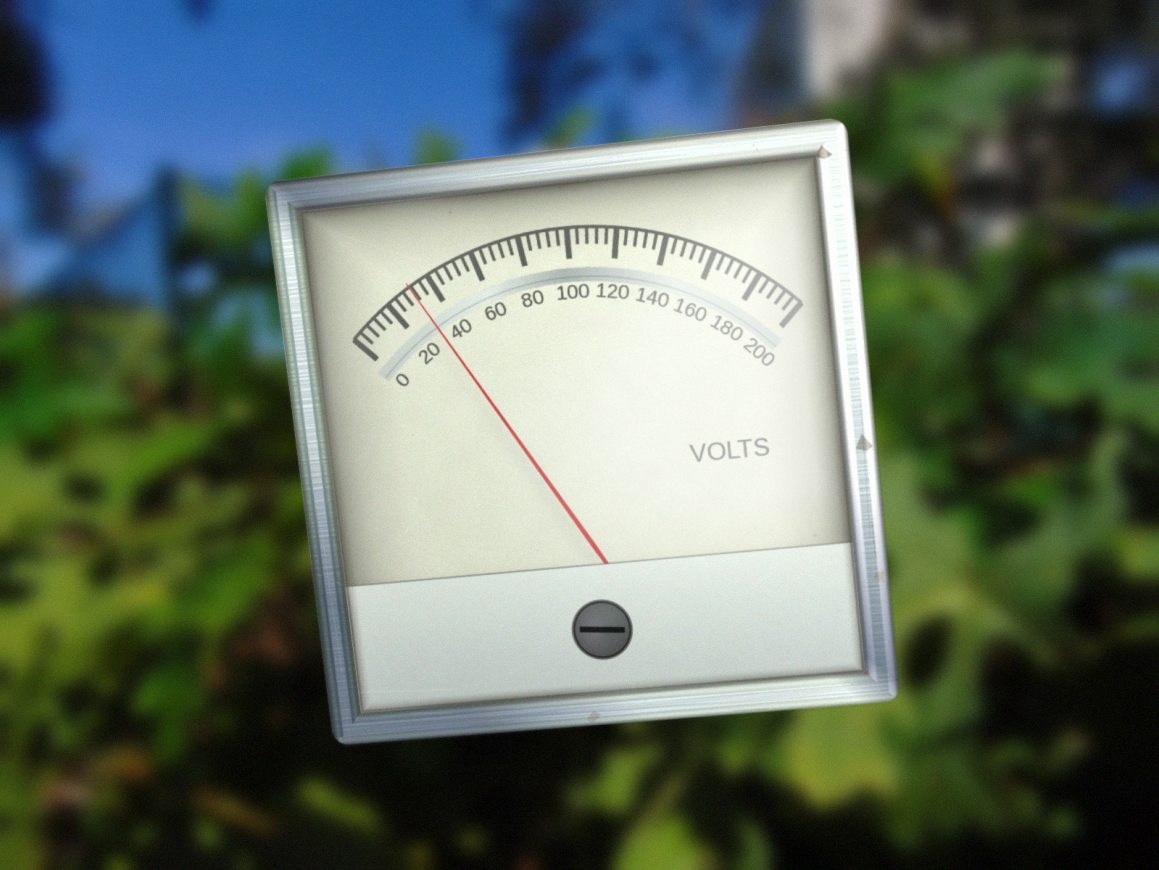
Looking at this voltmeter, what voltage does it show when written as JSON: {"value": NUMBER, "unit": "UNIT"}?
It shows {"value": 32, "unit": "V"}
